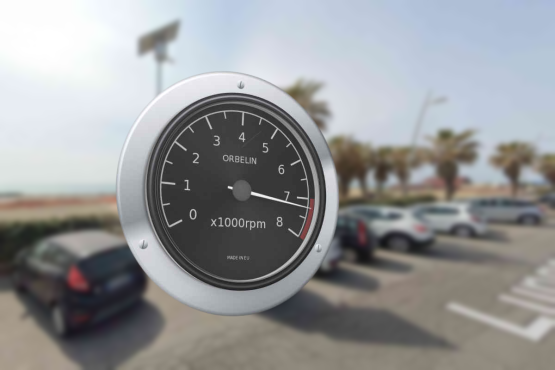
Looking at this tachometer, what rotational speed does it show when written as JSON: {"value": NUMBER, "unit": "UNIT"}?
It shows {"value": 7250, "unit": "rpm"}
